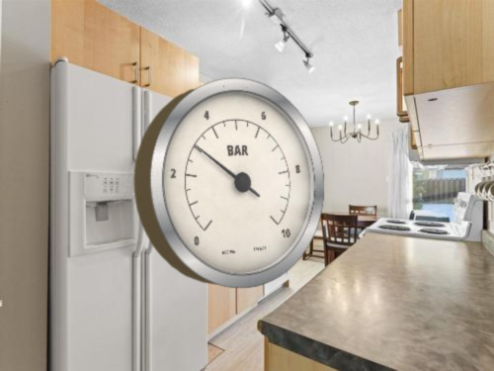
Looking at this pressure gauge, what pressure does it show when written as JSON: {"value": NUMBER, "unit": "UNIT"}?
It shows {"value": 3, "unit": "bar"}
